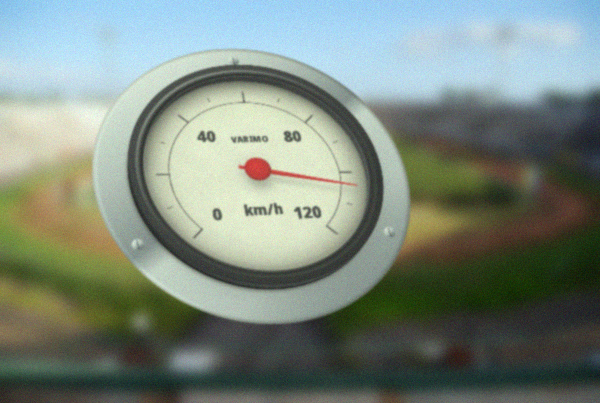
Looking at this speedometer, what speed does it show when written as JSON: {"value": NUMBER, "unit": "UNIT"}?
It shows {"value": 105, "unit": "km/h"}
